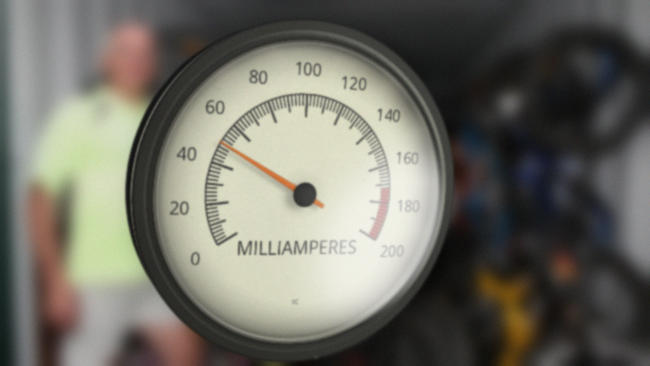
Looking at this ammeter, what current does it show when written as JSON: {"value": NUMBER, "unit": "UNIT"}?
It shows {"value": 50, "unit": "mA"}
